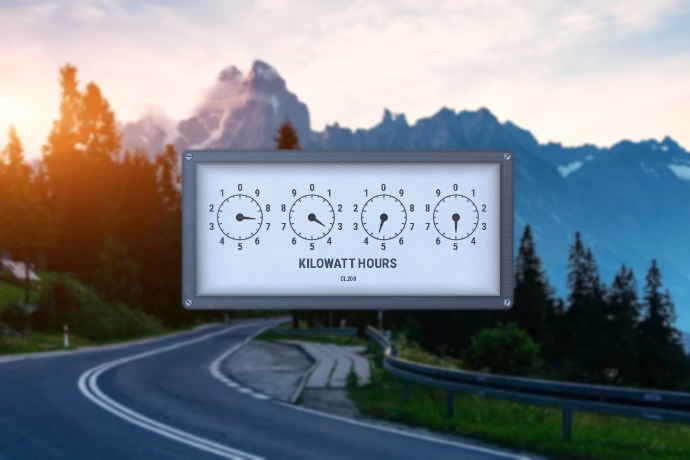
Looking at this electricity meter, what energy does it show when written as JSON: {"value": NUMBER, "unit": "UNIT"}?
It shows {"value": 7345, "unit": "kWh"}
